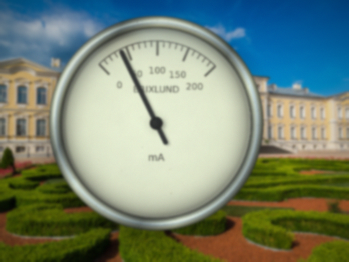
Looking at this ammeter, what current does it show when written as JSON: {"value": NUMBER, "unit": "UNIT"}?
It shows {"value": 40, "unit": "mA"}
